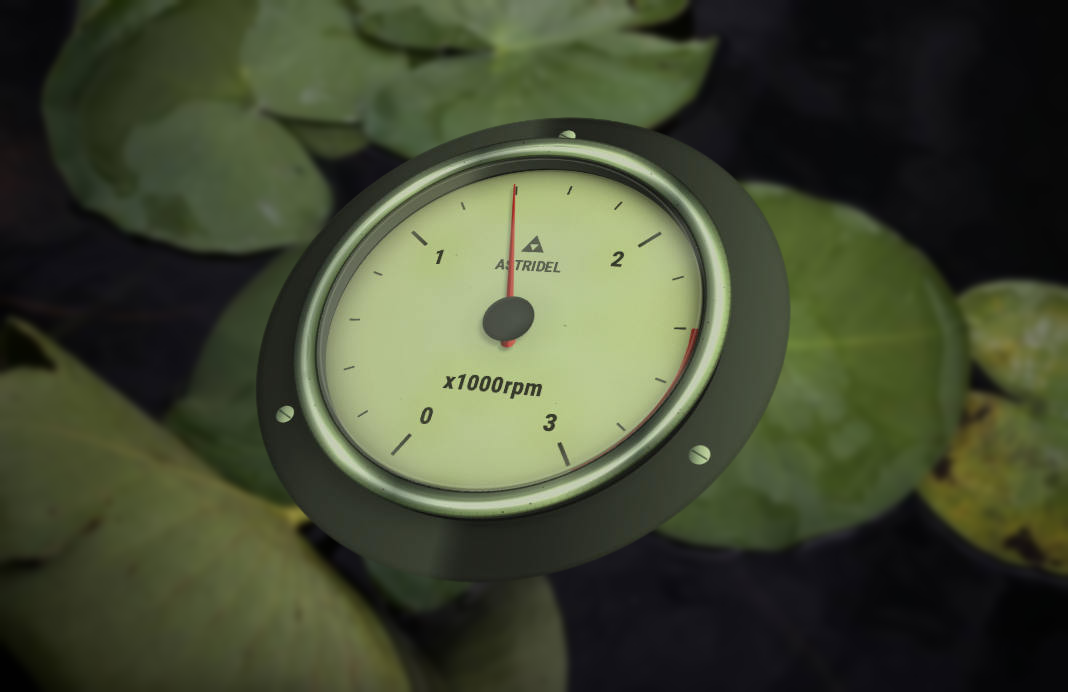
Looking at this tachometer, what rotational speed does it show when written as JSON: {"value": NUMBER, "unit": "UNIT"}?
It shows {"value": 1400, "unit": "rpm"}
